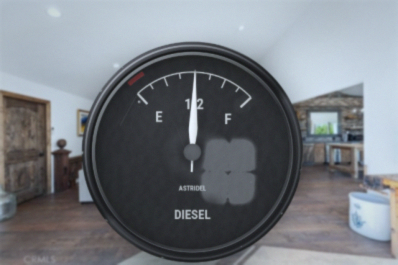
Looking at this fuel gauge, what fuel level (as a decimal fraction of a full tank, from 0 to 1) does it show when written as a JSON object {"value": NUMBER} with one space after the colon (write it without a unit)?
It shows {"value": 0.5}
